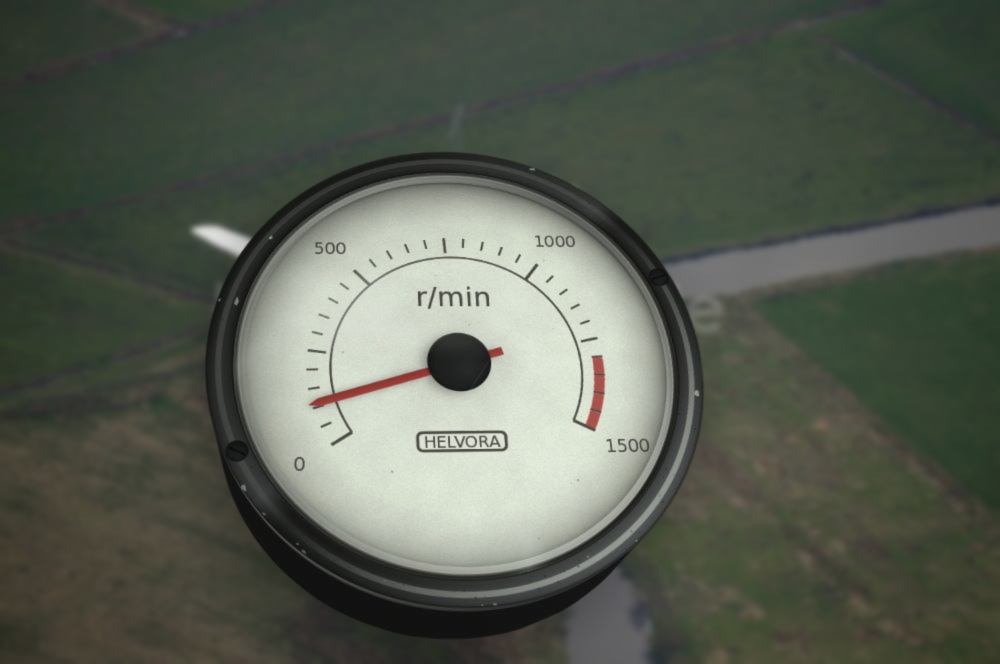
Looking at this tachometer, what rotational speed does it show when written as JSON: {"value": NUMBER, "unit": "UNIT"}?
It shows {"value": 100, "unit": "rpm"}
